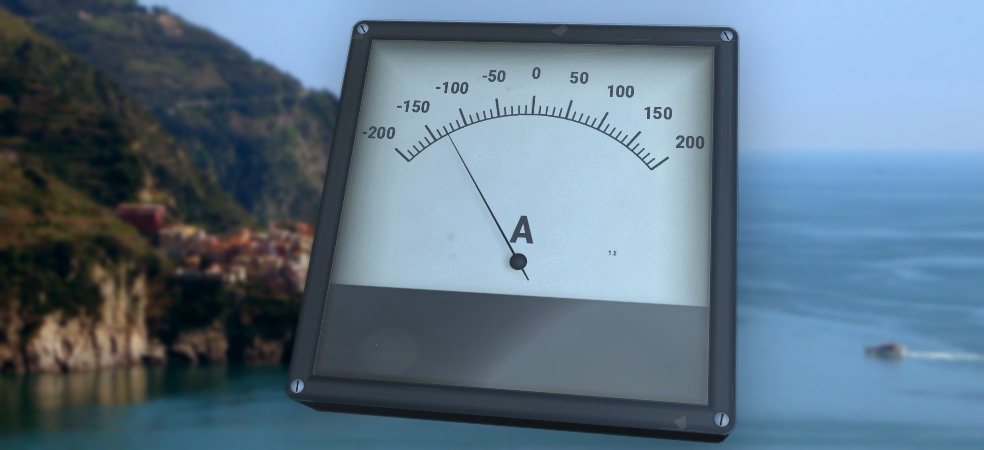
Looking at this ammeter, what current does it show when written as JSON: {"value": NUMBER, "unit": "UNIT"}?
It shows {"value": -130, "unit": "A"}
